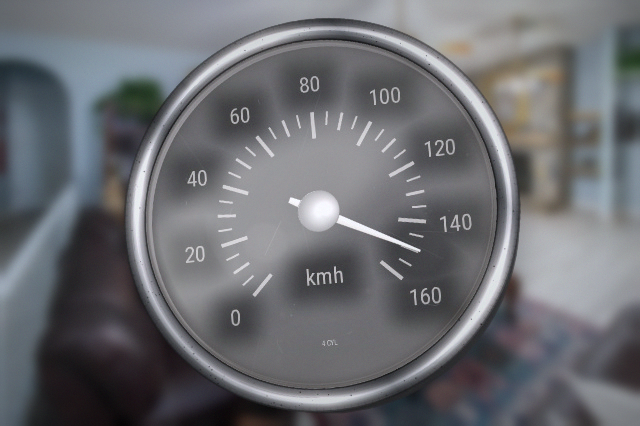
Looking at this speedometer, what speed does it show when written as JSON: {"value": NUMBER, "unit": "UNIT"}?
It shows {"value": 150, "unit": "km/h"}
